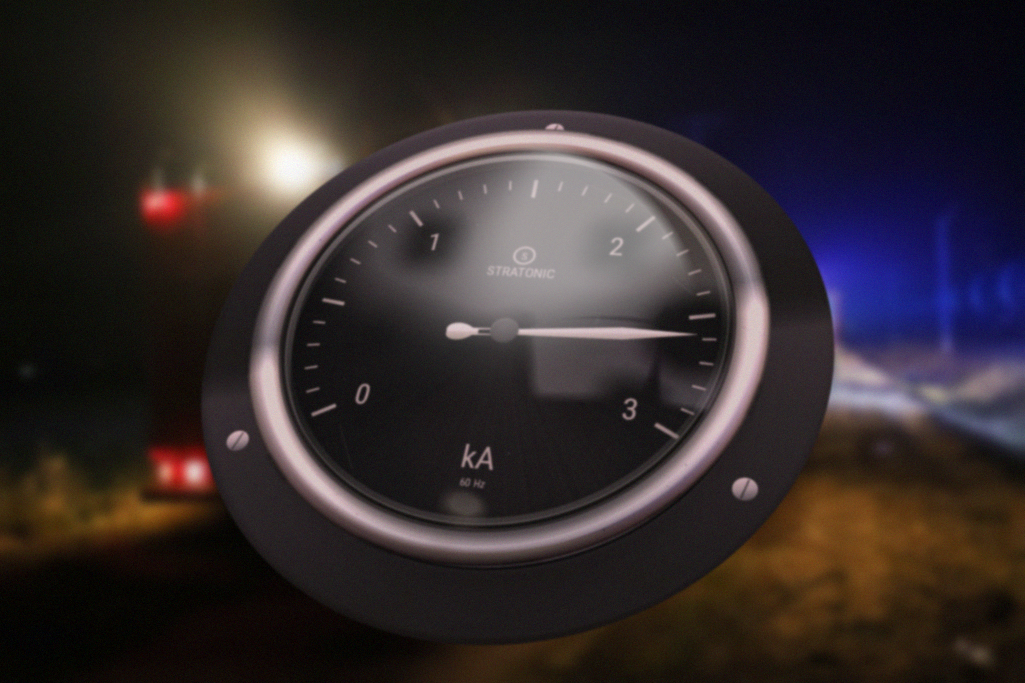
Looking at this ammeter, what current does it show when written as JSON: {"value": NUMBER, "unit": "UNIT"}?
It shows {"value": 2.6, "unit": "kA"}
